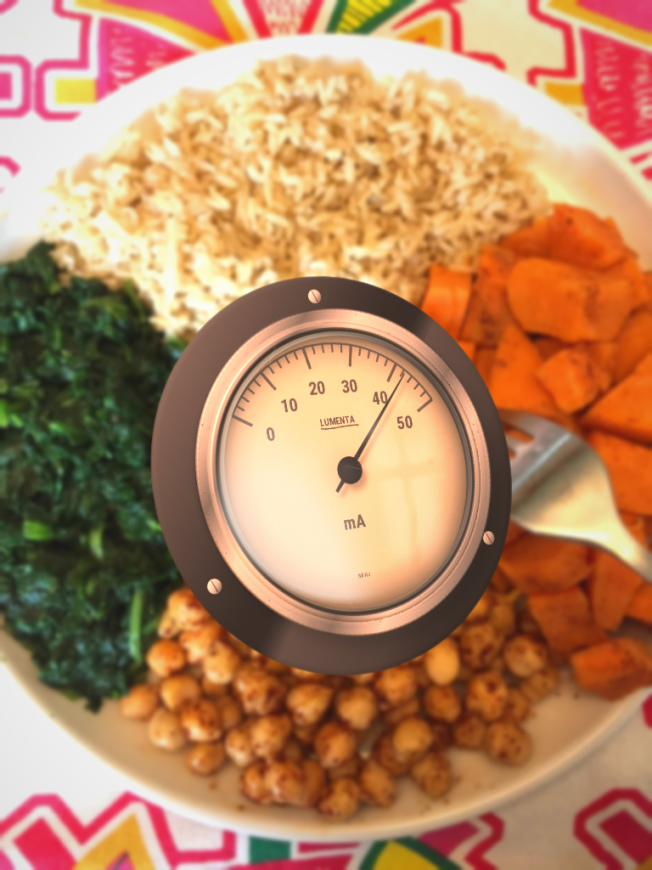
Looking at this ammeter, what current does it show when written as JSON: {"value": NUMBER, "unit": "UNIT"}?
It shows {"value": 42, "unit": "mA"}
